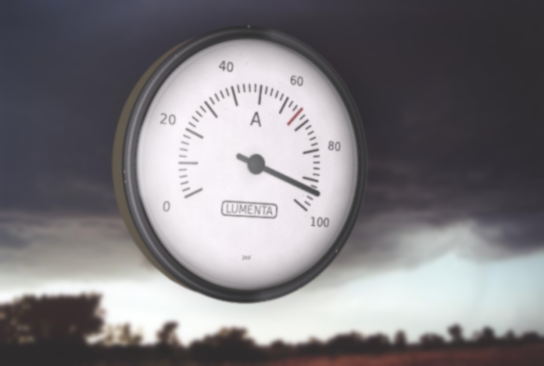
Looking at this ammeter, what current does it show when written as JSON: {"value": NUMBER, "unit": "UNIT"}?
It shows {"value": 94, "unit": "A"}
